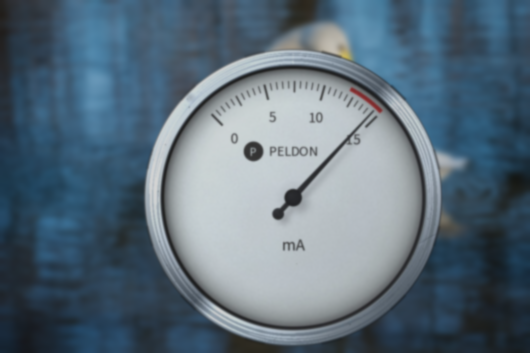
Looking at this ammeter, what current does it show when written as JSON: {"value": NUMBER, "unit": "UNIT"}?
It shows {"value": 14.5, "unit": "mA"}
